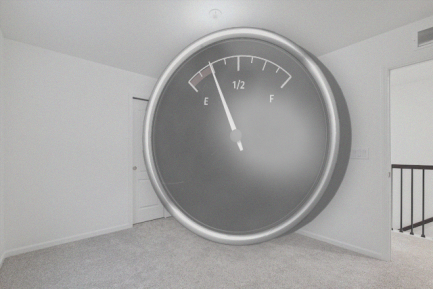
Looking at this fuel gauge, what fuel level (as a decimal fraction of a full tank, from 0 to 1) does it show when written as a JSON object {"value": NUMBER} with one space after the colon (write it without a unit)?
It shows {"value": 0.25}
